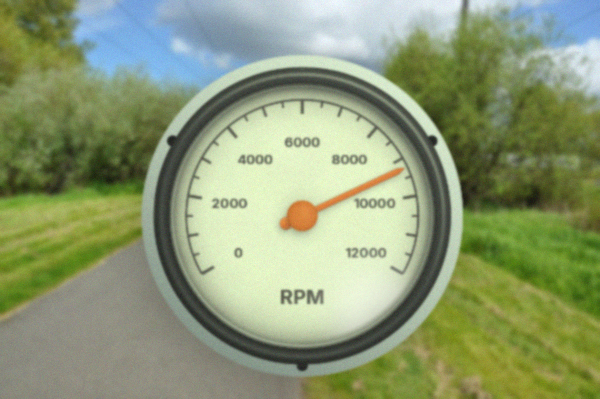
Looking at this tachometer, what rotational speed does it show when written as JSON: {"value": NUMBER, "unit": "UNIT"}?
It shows {"value": 9250, "unit": "rpm"}
